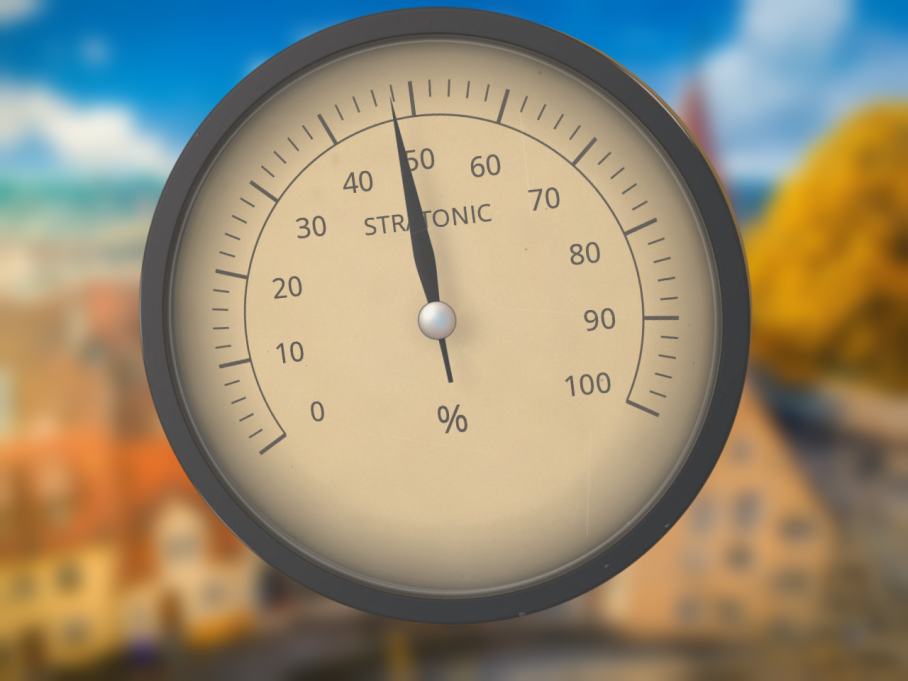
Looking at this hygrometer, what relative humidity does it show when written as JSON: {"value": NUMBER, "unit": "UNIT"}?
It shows {"value": 48, "unit": "%"}
